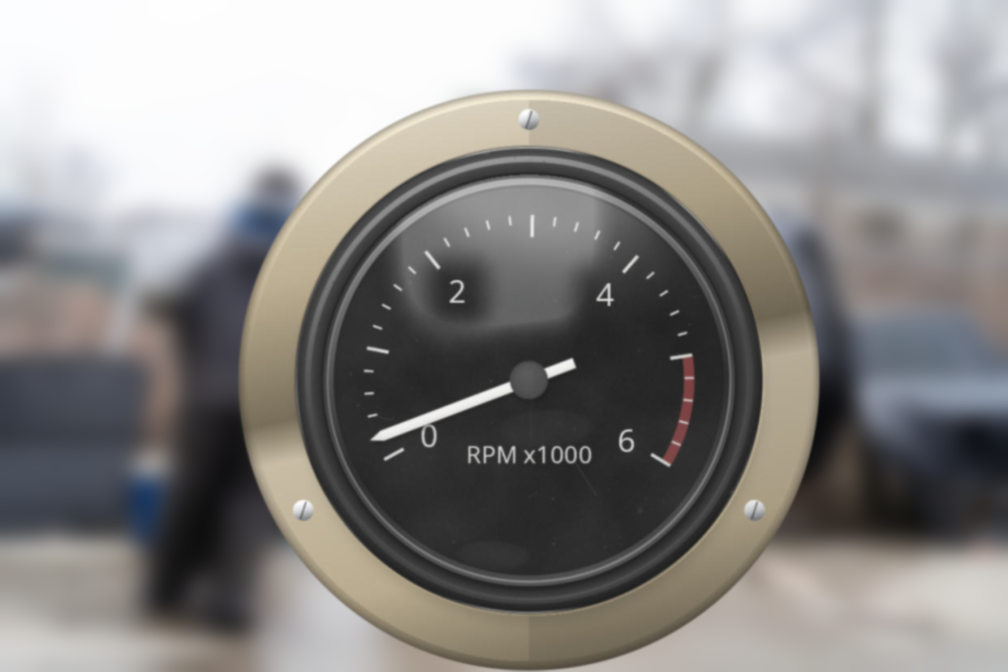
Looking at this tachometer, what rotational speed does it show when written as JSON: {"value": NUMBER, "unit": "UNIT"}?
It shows {"value": 200, "unit": "rpm"}
